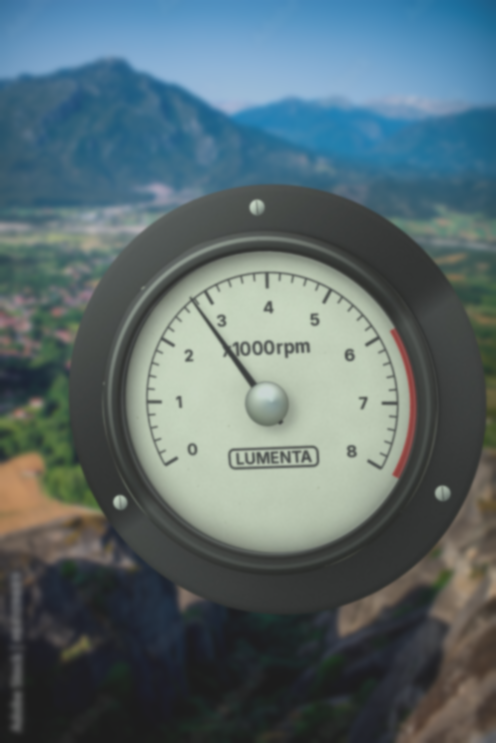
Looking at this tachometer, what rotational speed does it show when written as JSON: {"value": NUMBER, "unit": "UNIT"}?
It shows {"value": 2800, "unit": "rpm"}
